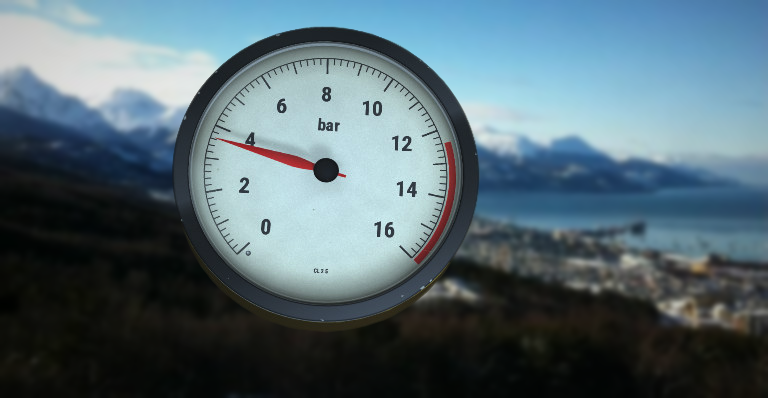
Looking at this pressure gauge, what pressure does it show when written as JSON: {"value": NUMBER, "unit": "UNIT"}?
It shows {"value": 3.6, "unit": "bar"}
